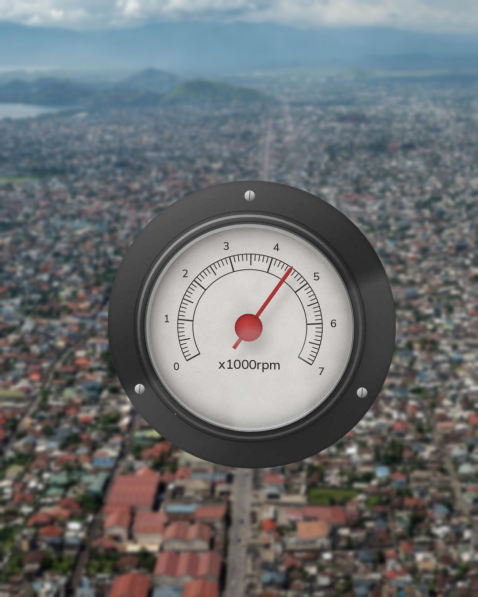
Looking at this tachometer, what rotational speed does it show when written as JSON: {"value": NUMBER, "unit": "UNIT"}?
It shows {"value": 4500, "unit": "rpm"}
